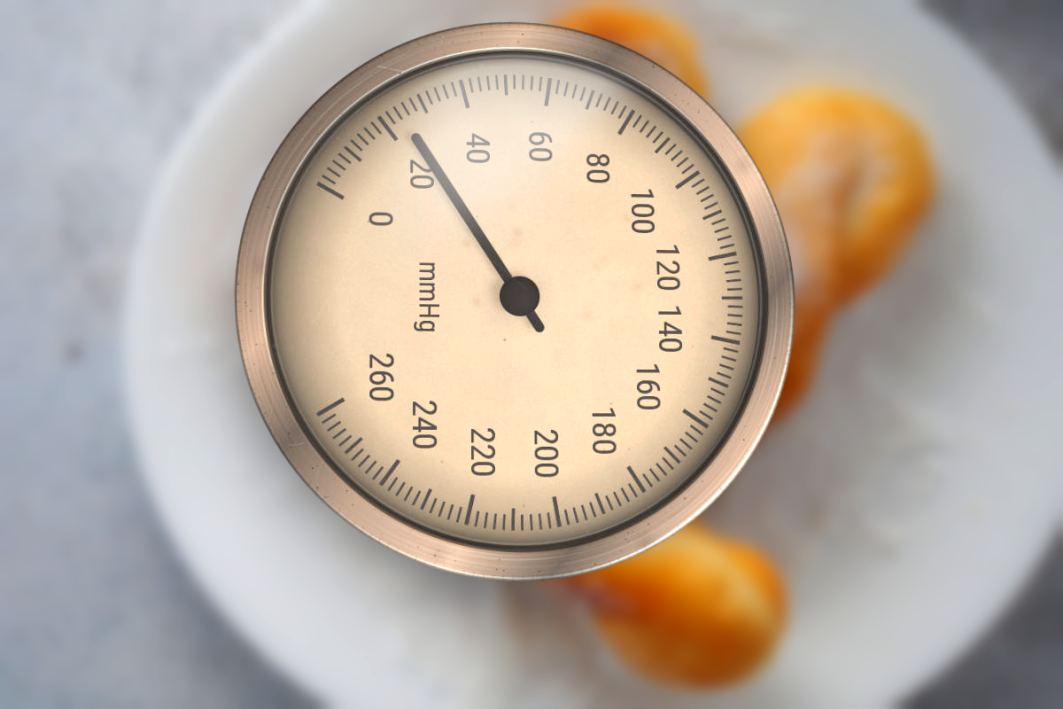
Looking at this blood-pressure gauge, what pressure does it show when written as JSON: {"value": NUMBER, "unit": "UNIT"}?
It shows {"value": 24, "unit": "mmHg"}
